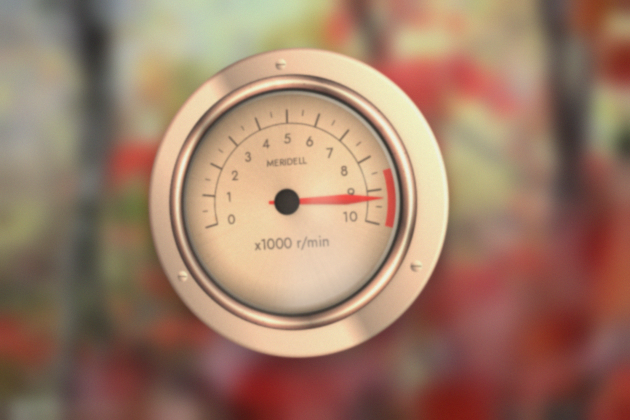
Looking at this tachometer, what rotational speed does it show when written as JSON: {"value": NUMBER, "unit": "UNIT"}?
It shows {"value": 9250, "unit": "rpm"}
